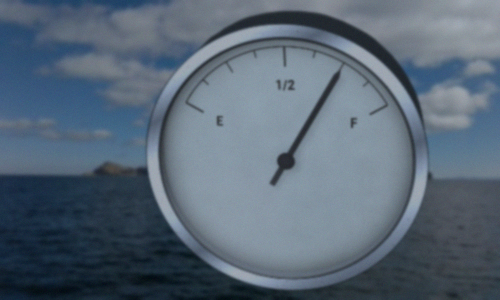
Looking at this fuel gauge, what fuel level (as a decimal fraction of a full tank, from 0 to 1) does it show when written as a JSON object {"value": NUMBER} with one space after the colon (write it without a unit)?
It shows {"value": 0.75}
